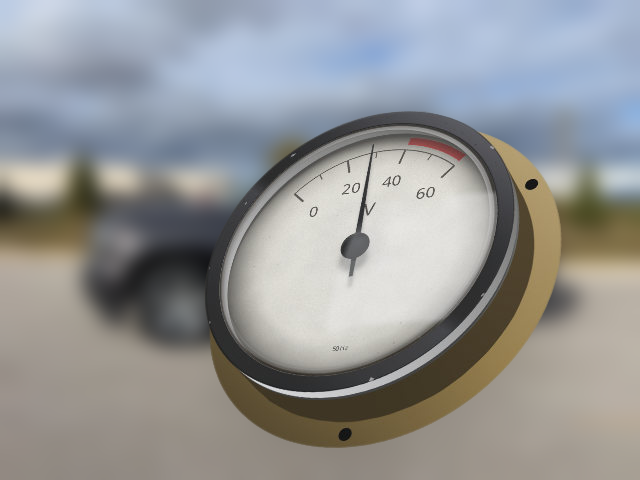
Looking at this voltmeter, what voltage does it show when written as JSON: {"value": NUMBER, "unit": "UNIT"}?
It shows {"value": 30, "unit": "V"}
